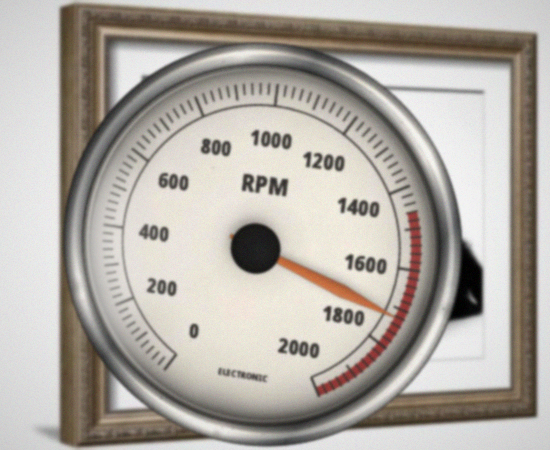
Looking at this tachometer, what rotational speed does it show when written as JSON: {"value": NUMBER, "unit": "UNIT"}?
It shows {"value": 1720, "unit": "rpm"}
